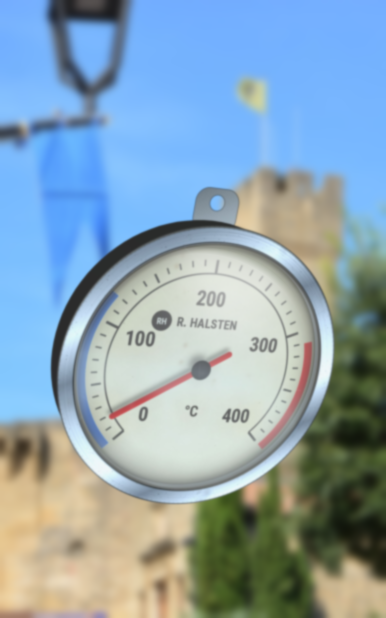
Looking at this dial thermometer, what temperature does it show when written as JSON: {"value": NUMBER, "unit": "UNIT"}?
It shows {"value": 20, "unit": "°C"}
